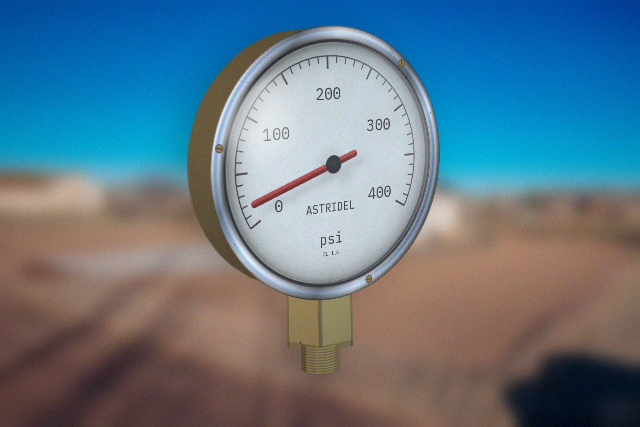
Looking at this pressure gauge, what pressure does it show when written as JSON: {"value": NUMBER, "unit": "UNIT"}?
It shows {"value": 20, "unit": "psi"}
